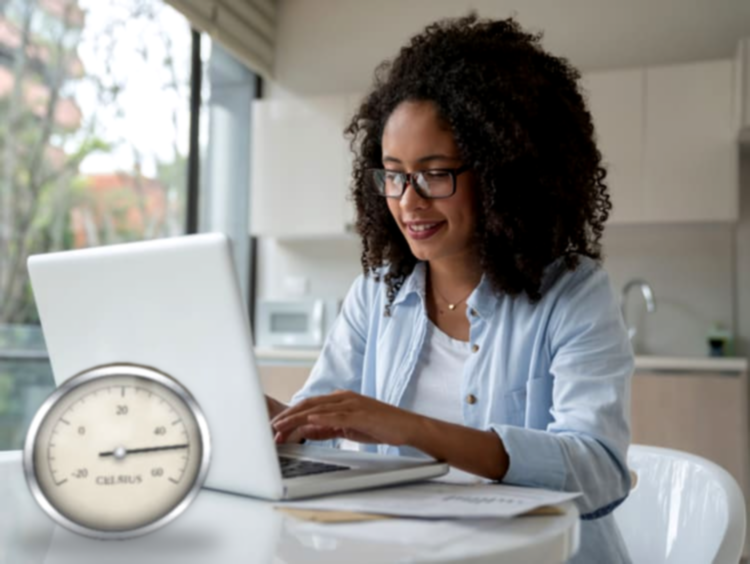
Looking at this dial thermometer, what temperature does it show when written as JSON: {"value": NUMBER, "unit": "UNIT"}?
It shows {"value": 48, "unit": "°C"}
